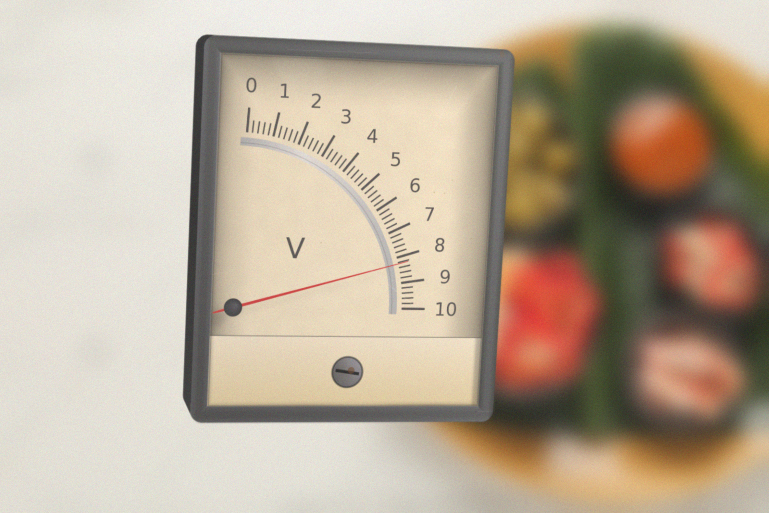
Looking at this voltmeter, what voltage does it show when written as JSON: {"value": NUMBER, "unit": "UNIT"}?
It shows {"value": 8.2, "unit": "V"}
